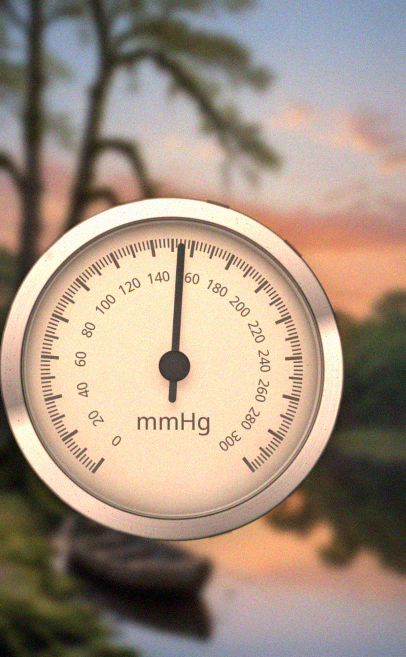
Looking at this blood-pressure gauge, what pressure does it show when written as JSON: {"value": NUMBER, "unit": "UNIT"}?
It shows {"value": 154, "unit": "mmHg"}
